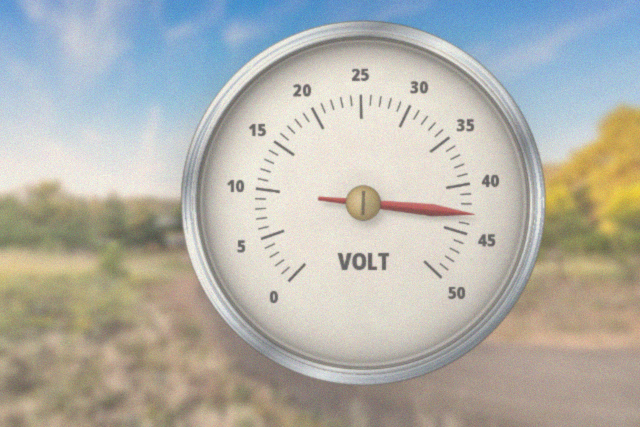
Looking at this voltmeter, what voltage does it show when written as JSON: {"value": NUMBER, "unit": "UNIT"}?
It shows {"value": 43, "unit": "V"}
